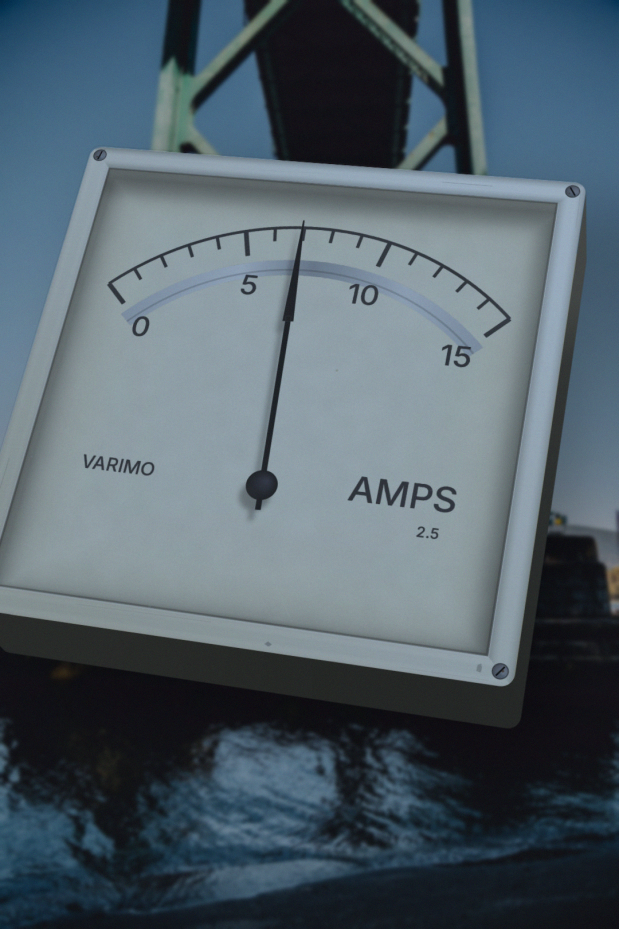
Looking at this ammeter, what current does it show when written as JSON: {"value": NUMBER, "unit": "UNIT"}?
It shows {"value": 7, "unit": "A"}
